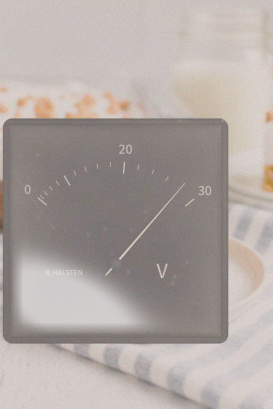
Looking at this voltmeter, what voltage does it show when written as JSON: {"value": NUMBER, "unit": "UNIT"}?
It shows {"value": 28, "unit": "V"}
